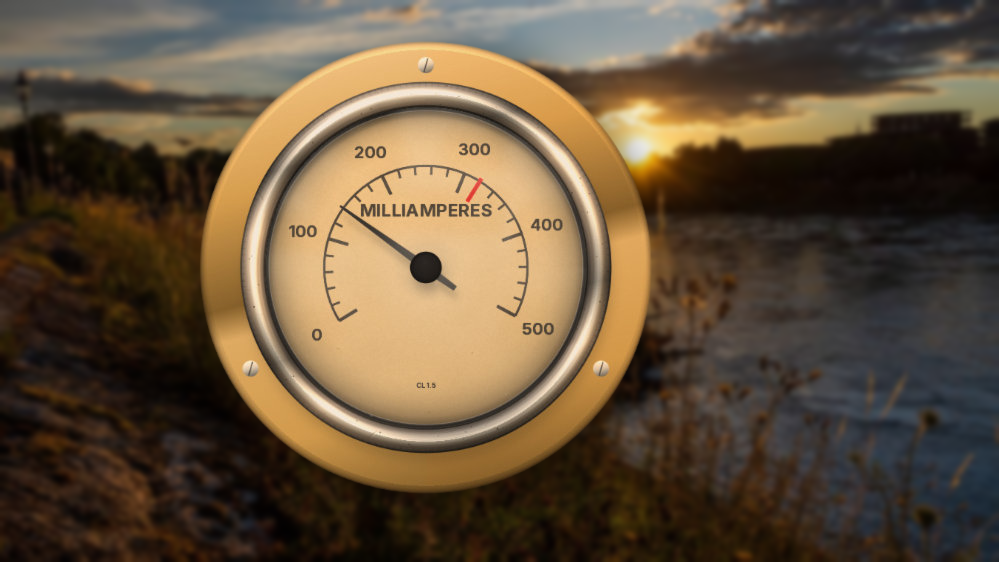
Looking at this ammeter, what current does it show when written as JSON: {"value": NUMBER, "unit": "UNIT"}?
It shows {"value": 140, "unit": "mA"}
